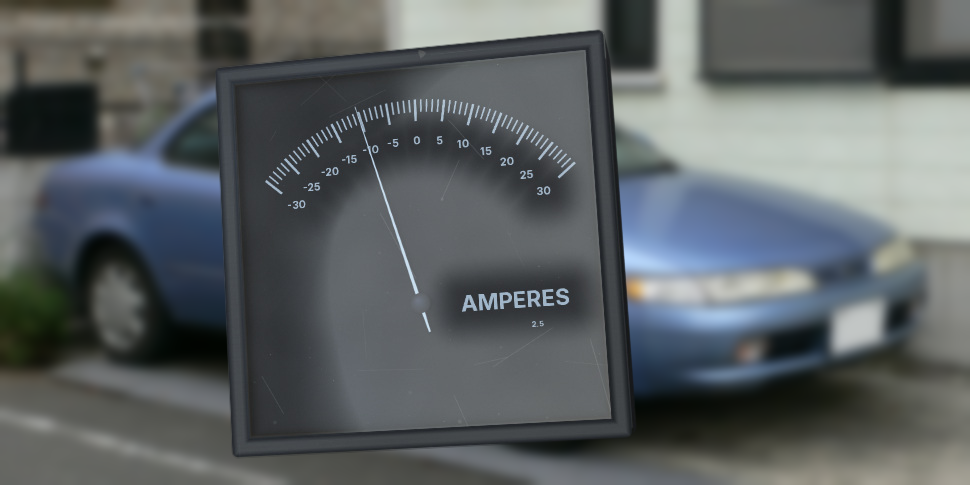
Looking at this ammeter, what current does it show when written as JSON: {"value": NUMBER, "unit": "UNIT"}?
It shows {"value": -10, "unit": "A"}
